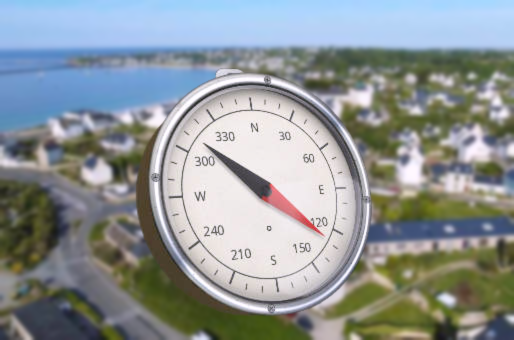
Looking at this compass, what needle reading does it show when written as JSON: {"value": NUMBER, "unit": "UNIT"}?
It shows {"value": 130, "unit": "°"}
